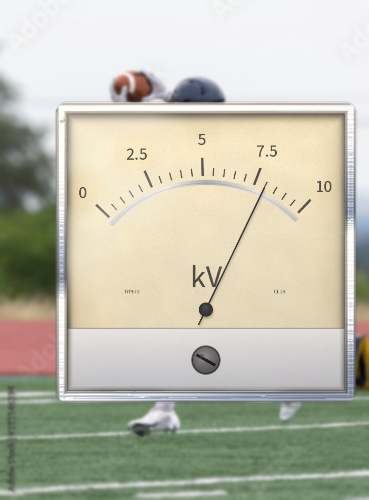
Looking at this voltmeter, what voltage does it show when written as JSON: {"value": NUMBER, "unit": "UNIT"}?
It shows {"value": 8, "unit": "kV"}
